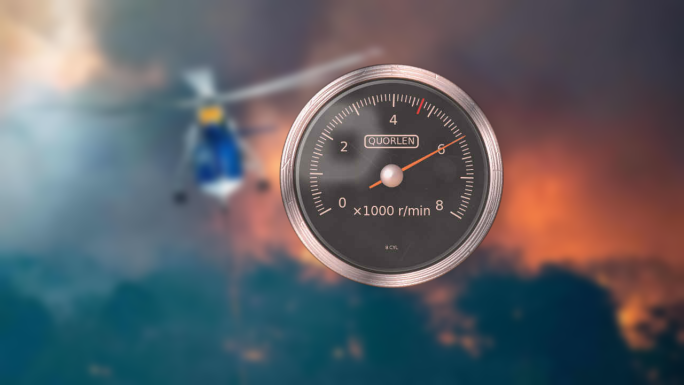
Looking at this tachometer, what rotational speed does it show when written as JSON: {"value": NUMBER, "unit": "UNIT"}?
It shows {"value": 6000, "unit": "rpm"}
